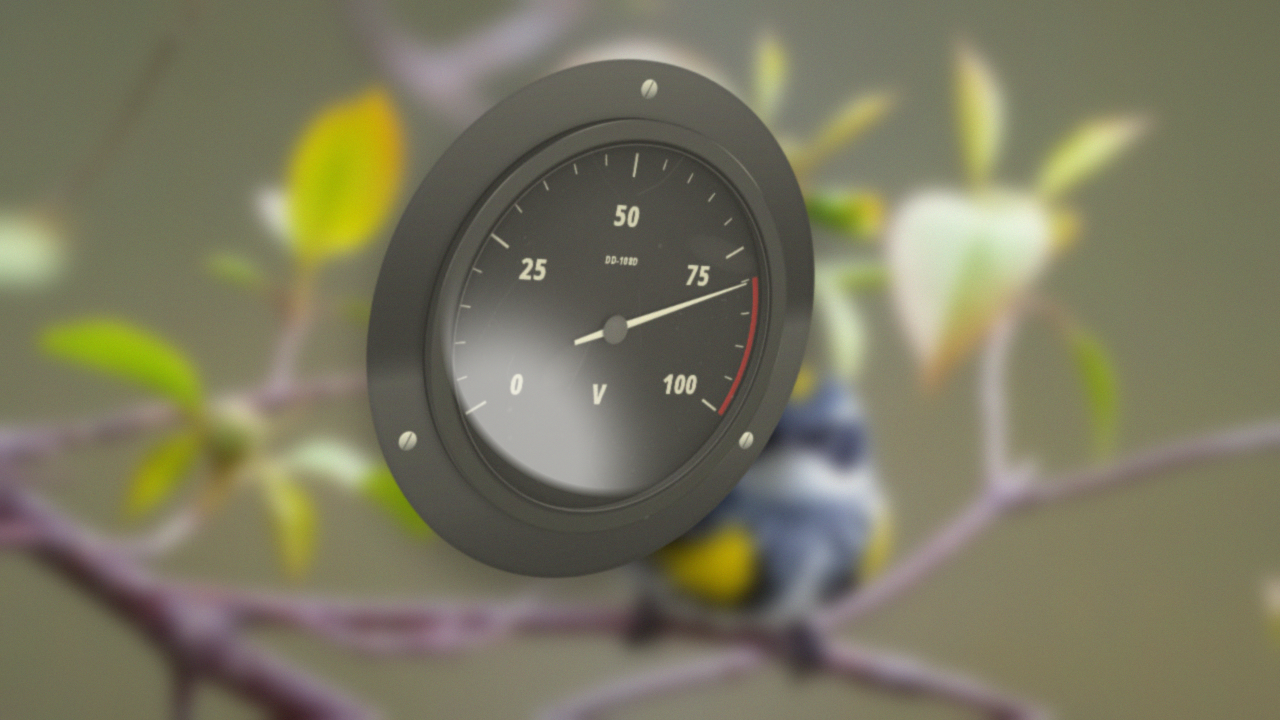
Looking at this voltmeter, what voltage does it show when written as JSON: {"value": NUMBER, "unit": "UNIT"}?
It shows {"value": 80, "unit": "V"}
